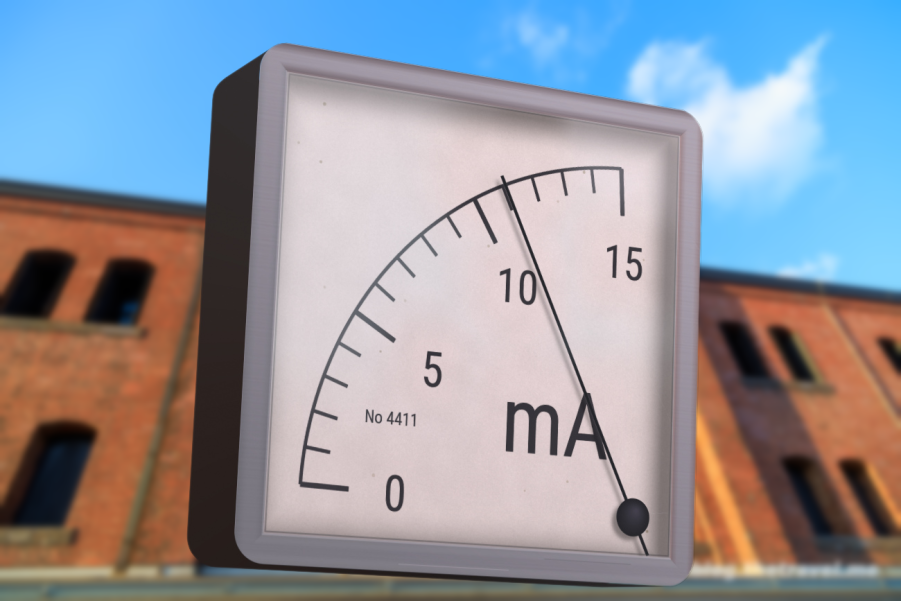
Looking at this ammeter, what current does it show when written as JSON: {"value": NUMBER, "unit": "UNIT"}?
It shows {"value": 11, "unit": "mA"}
